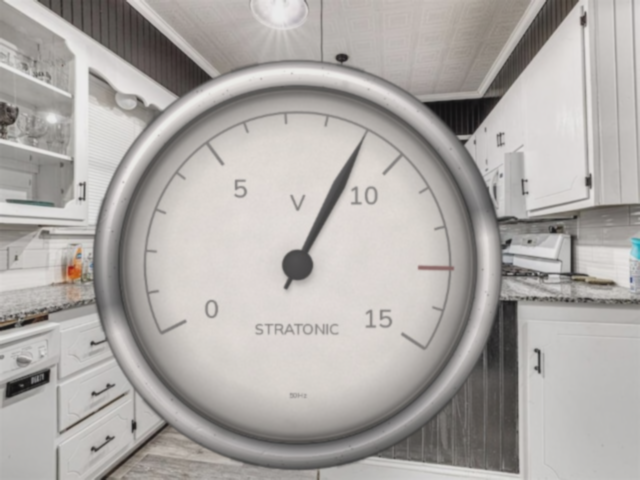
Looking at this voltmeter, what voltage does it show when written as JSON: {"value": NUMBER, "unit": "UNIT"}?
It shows {"value": 9, "unit": "V"}
